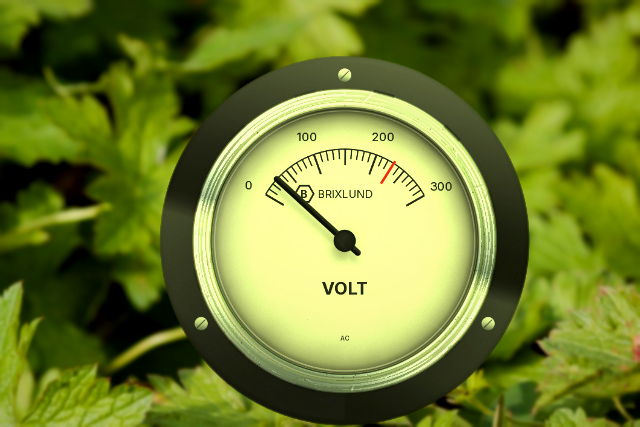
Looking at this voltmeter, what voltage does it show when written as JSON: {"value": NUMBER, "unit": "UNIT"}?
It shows {"value": 30, "unit": "V"}
